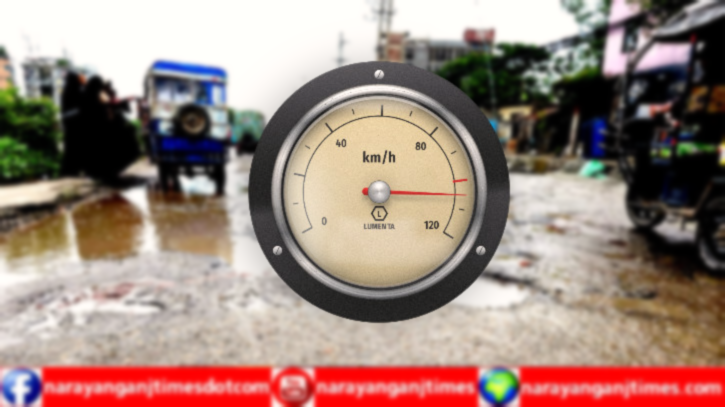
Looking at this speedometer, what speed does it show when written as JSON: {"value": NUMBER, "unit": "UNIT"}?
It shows {"value": 105, "unit": "km/h"}
